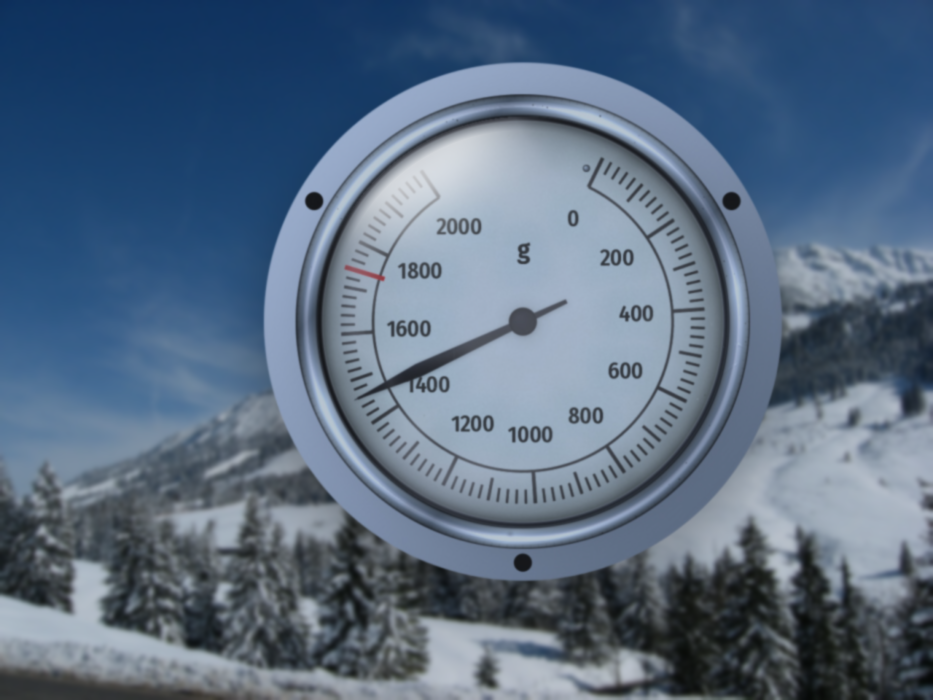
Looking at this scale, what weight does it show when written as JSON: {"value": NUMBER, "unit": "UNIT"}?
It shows {"value": 1460, "unit": "g"}
